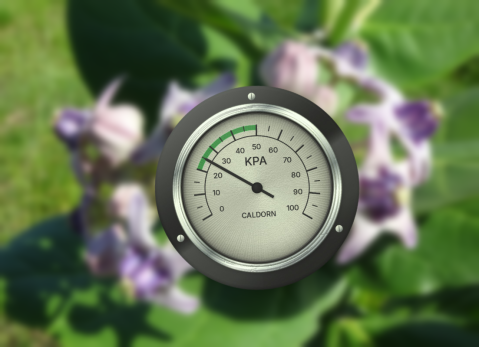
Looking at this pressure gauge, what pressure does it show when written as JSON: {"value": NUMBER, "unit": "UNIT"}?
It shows {"value": 25, "unit": "kPa"}
